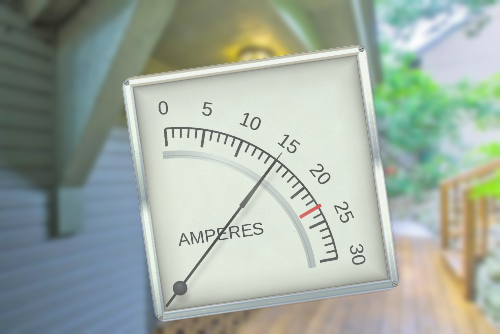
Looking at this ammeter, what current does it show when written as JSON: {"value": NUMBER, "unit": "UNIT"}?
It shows {"value": 15, "unit": "A"}
